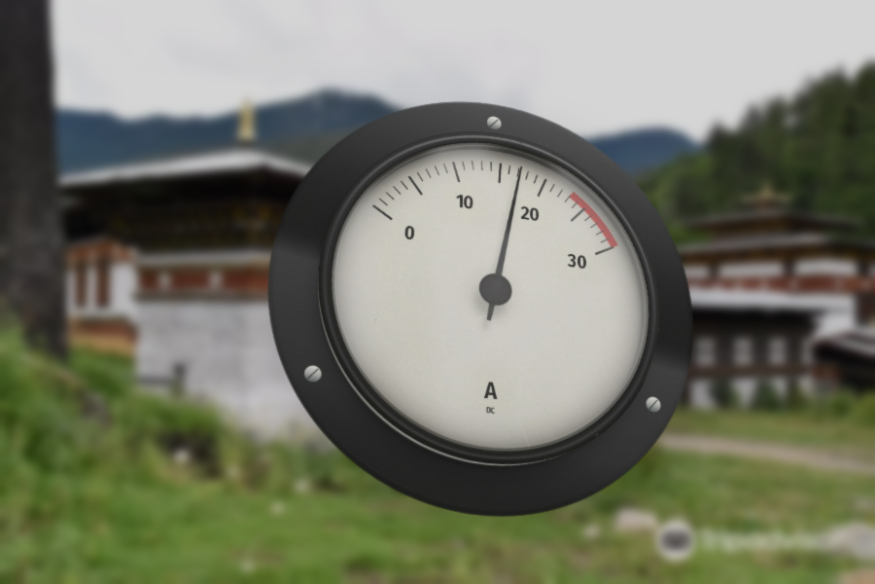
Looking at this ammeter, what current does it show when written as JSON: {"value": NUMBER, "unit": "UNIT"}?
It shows {"value": 17, "unit": "A"}
